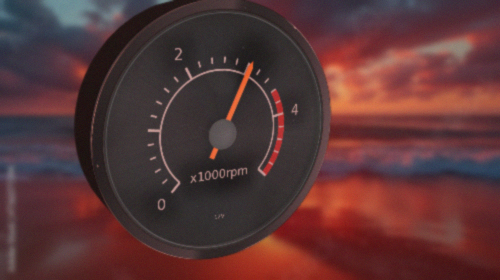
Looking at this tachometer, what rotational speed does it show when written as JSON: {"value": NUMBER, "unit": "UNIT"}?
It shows {"value": 3000, "unit": "rpm"}
